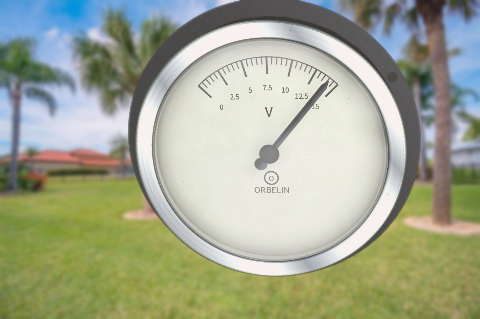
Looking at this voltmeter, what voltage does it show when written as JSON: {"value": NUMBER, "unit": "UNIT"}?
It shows {"value": 14, "unit": "V"}
